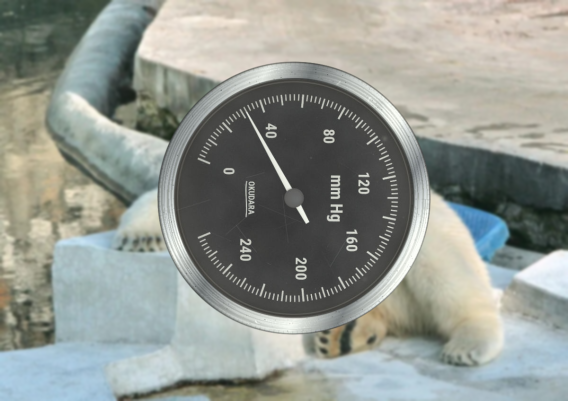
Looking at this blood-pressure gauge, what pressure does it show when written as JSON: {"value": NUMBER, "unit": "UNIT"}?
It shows {"value": 32, "unit": "mmHg"}
